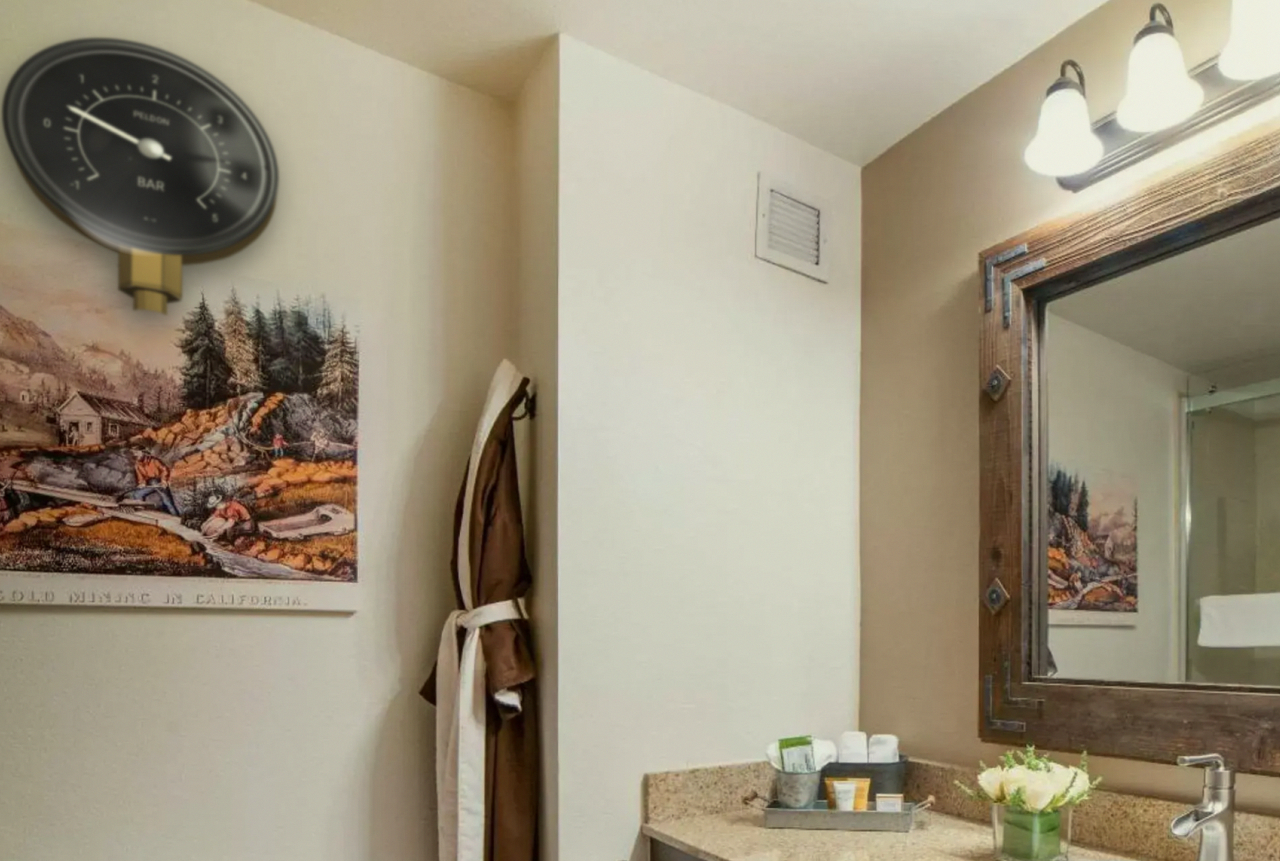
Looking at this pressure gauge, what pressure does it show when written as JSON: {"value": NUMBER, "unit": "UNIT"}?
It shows {"value": 0.4, "unit": "bar"}
